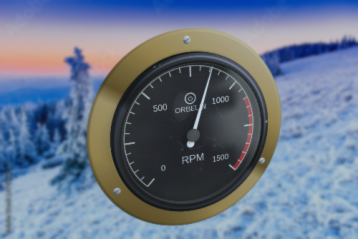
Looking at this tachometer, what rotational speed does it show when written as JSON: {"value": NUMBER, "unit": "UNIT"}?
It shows {"value": 850, "unit": "rpm"}
